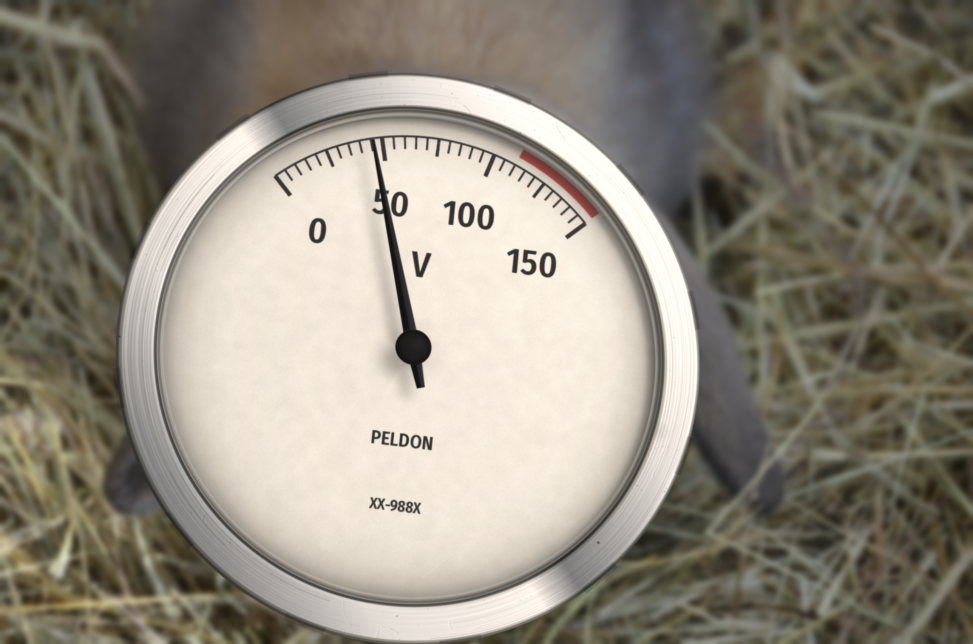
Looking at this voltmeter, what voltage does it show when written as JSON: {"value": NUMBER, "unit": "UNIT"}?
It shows {"value": 45, "unit": "V"}
